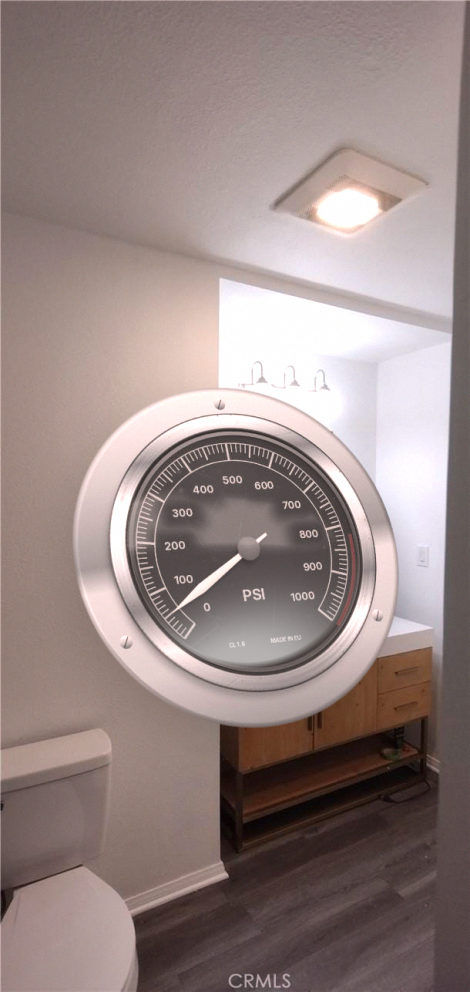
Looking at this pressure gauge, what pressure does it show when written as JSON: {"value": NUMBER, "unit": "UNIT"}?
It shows {"value": 50, "unit": "psi"}
